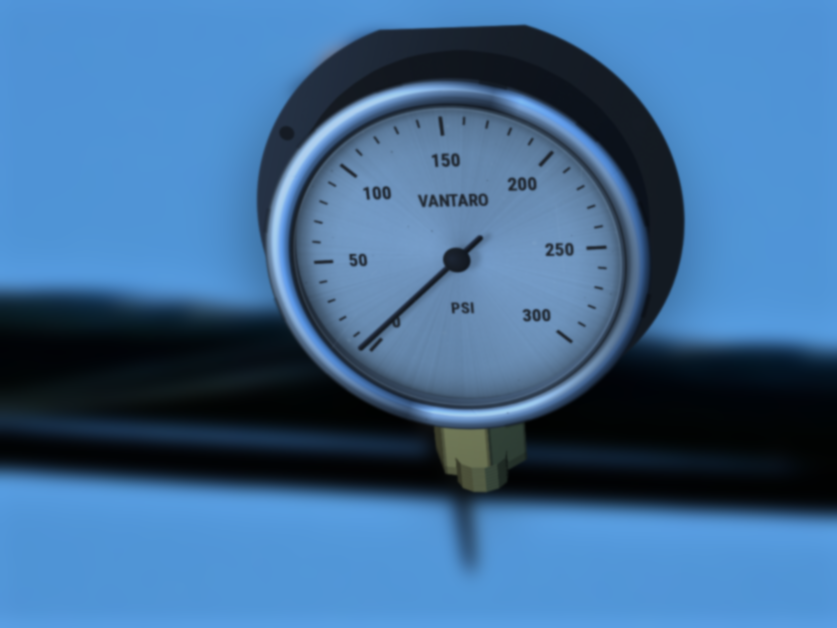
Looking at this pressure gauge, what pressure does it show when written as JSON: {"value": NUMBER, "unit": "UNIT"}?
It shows {"value": 5, "unit": "psi"}
